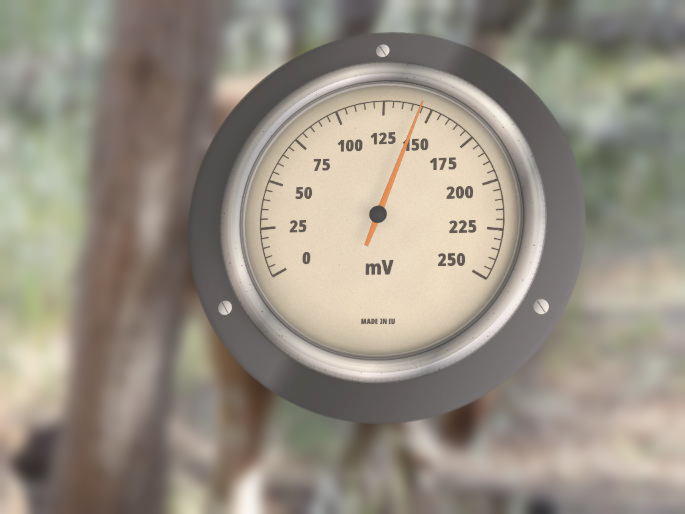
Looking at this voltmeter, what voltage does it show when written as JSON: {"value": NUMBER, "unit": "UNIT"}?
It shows {"value": 145, "unit": "mV"}
